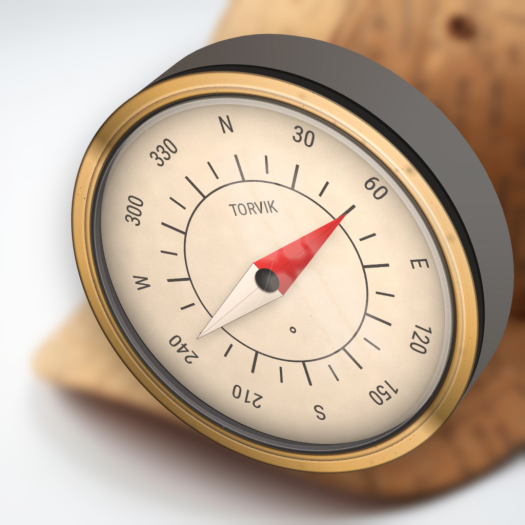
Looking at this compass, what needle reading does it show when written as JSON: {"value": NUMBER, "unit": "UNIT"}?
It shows {"value": 60, "unit": "°"}
